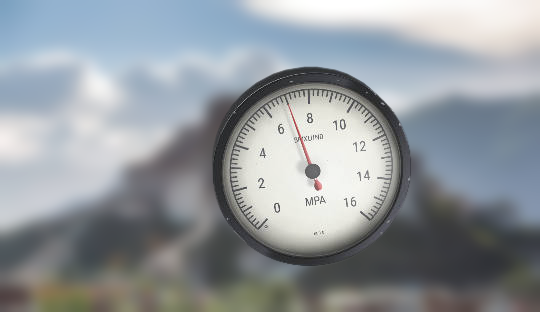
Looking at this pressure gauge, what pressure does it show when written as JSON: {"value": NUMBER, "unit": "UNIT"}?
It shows {"value": 7, "unit": "MPa"}
